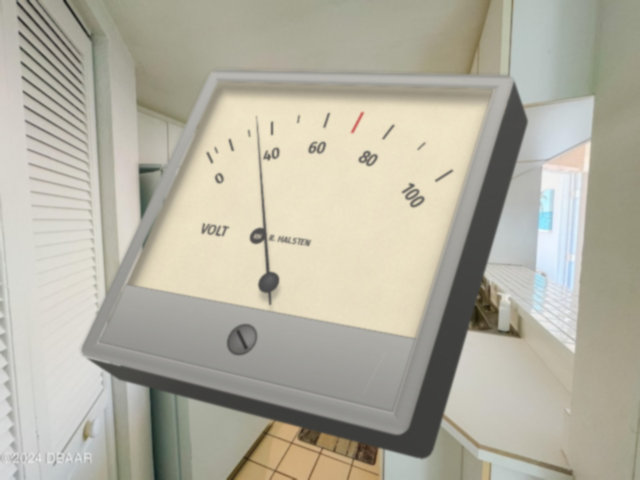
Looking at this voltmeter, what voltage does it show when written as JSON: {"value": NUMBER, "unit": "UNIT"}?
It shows {"value": 35, "unit": "V"}
